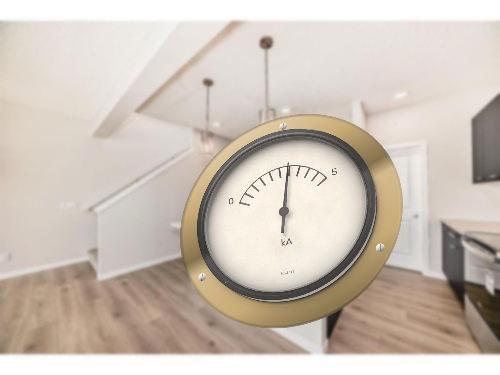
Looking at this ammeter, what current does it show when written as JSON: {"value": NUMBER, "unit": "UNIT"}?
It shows {"value": 3, "unit": "kA"}
